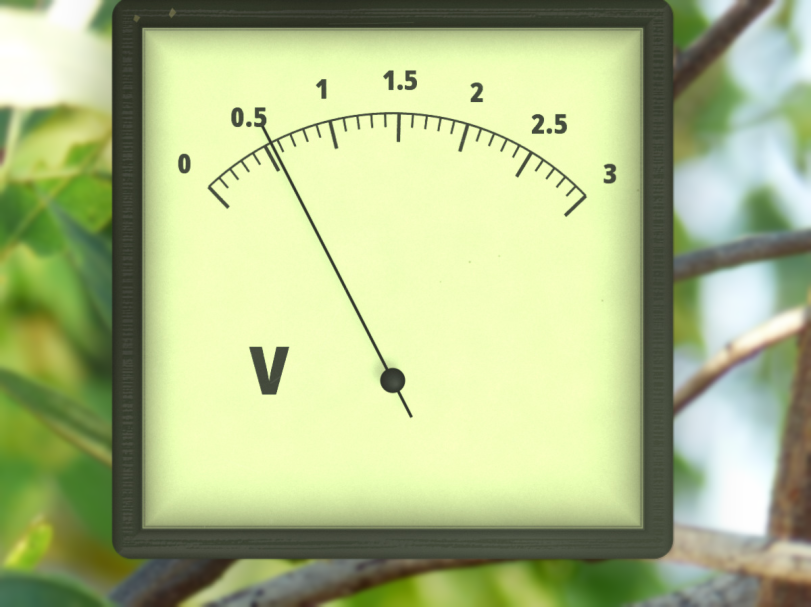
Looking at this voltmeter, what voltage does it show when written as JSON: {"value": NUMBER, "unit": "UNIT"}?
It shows {"value": 0.55, "unit": "V"}
